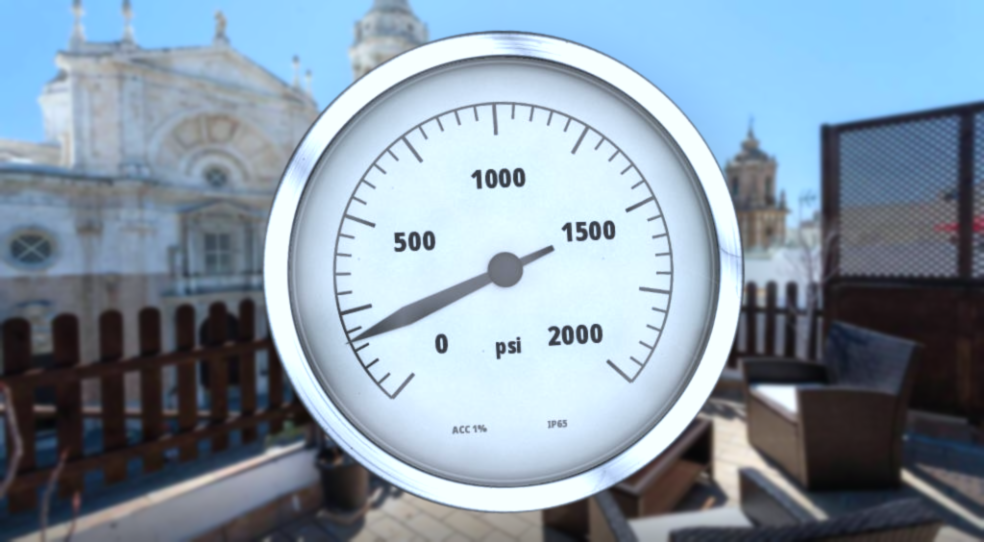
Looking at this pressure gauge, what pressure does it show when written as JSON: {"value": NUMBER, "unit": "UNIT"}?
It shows {"value": 175, "unit": "psi"}
